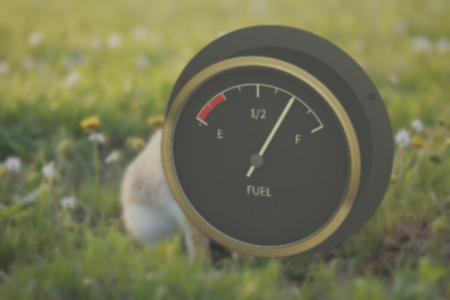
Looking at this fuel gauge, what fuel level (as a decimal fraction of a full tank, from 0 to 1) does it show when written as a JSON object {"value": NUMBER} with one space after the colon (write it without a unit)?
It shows {"value": 0.75}
